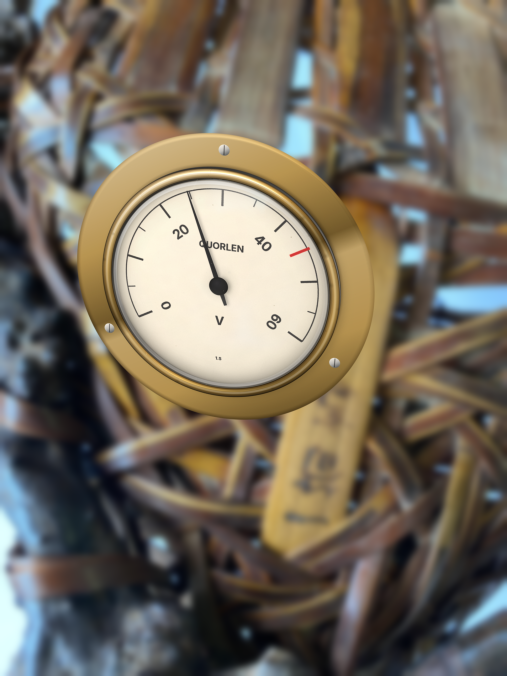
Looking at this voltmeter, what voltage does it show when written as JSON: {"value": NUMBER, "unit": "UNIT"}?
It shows {"value": 25, "unit": "V"}
